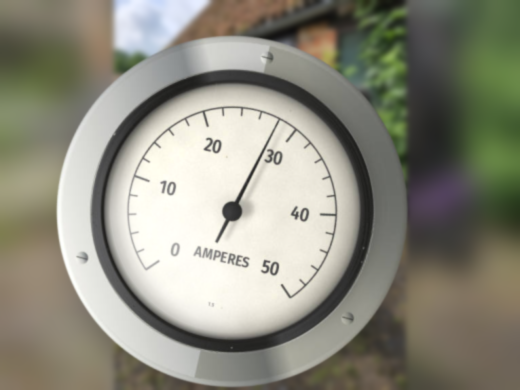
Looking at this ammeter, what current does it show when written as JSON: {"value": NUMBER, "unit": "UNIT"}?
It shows {"value": 28, "unit": "A"}
